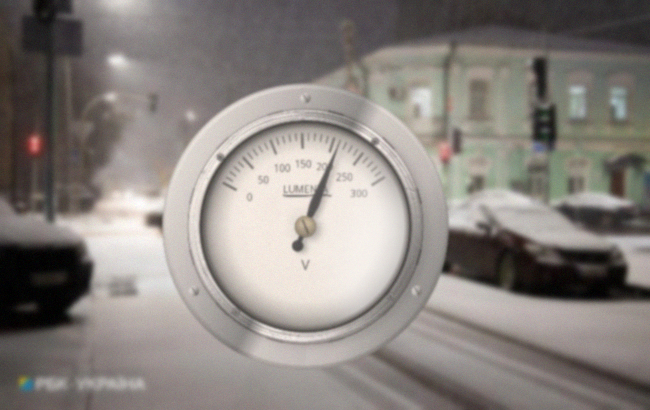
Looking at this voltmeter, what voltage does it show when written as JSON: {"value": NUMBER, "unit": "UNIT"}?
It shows {"value": 210, "unit": "V"}
